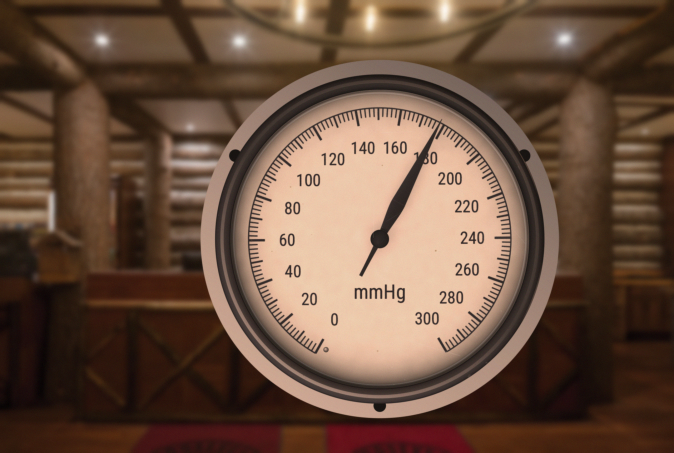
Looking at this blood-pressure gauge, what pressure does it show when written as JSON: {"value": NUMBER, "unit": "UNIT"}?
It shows {"value": 178, "unit": "mmHg"}
